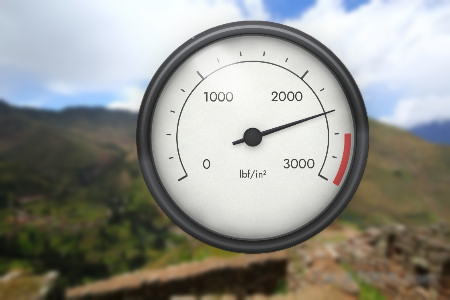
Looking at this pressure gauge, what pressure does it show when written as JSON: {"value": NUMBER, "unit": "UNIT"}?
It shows {"value": 2400, "unit": "psi"}
